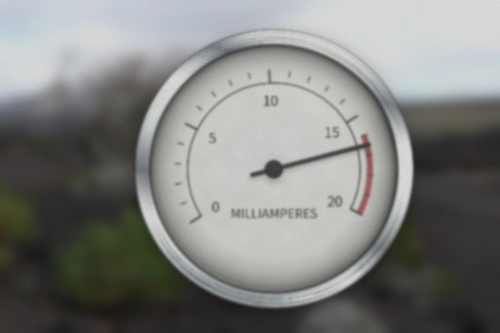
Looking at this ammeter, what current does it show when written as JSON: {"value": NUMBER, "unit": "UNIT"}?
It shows {"value": 16.5, "unit": "mA"}
